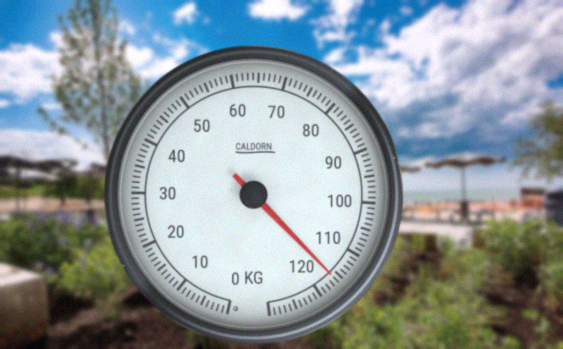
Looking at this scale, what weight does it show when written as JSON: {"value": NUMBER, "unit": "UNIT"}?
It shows {"value": 116, "unit": "kg"}
